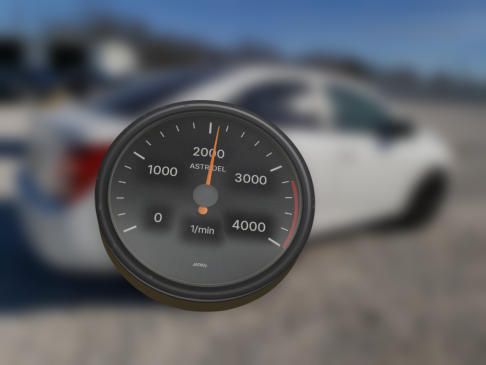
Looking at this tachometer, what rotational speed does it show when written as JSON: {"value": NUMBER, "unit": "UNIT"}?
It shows {"value": 2100, "unit": "rpm"}
